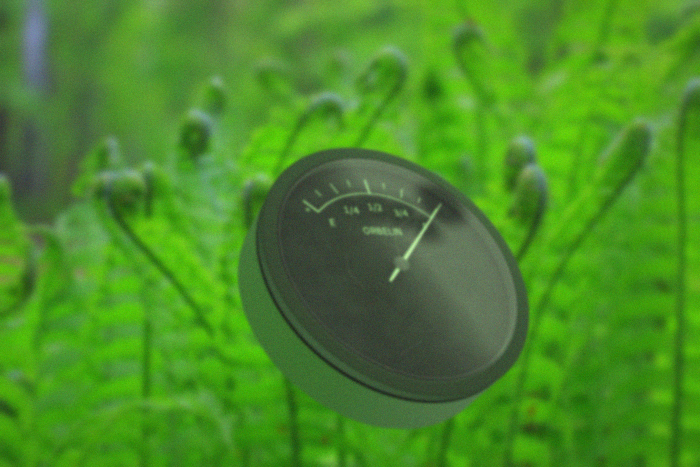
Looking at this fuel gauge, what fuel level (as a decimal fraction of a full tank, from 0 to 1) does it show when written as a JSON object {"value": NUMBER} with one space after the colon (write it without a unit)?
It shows {"value": 1}
